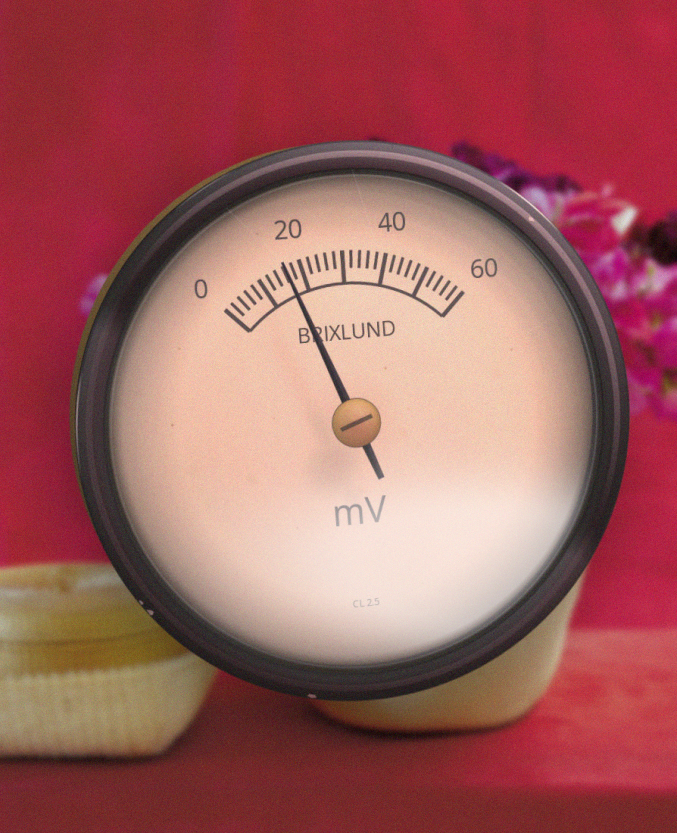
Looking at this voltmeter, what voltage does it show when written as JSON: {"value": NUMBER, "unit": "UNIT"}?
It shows {"value": 16, "unit": "mV"}
